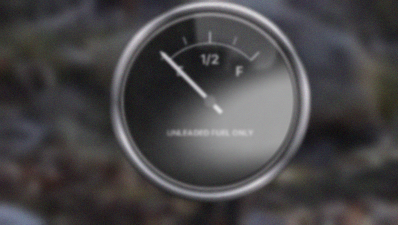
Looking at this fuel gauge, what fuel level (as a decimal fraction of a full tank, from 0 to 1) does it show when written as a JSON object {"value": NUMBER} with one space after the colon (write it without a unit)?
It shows {"value": 0}
